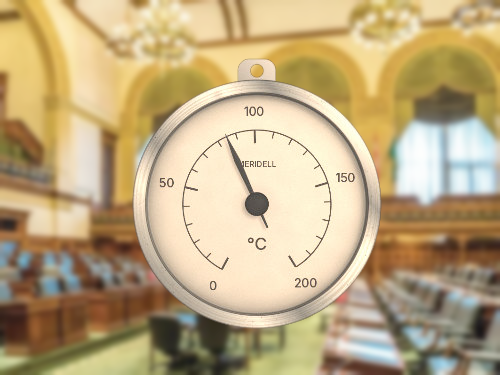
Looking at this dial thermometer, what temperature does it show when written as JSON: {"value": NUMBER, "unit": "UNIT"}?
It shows {"value": 85, "unit": "°C"}
